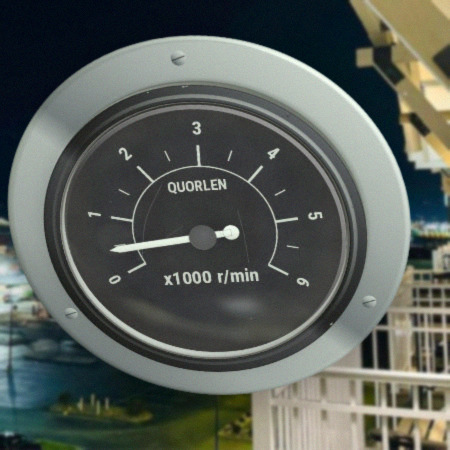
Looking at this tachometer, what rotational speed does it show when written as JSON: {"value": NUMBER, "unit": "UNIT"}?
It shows {"value": 500, "unit": "rpm"}
